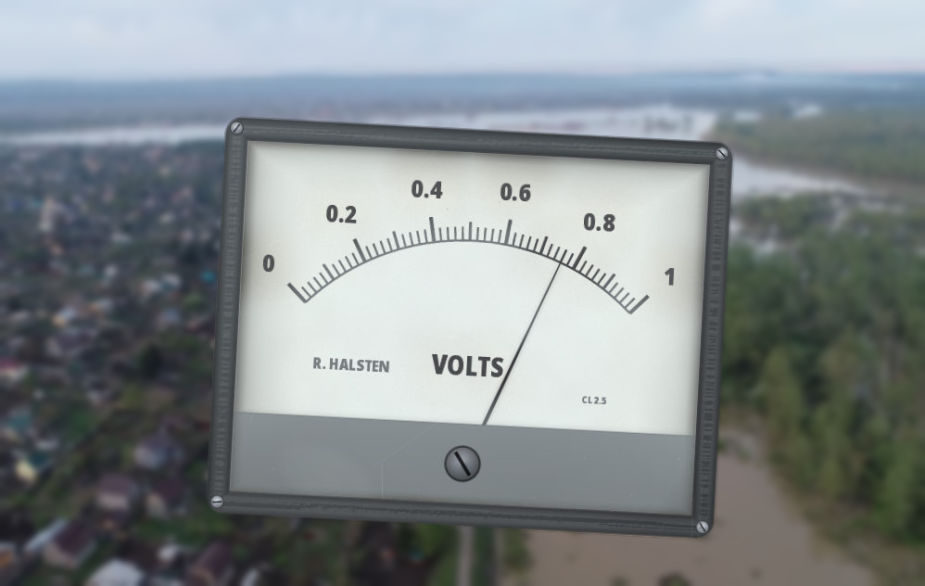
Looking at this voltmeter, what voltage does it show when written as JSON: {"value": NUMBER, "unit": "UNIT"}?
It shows {"value": 0.76, "unit": "V"}
